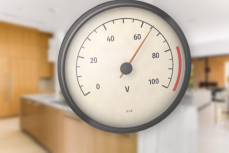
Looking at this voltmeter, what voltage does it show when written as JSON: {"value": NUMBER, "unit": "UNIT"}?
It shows {"value": 65, "unit": "V"}
